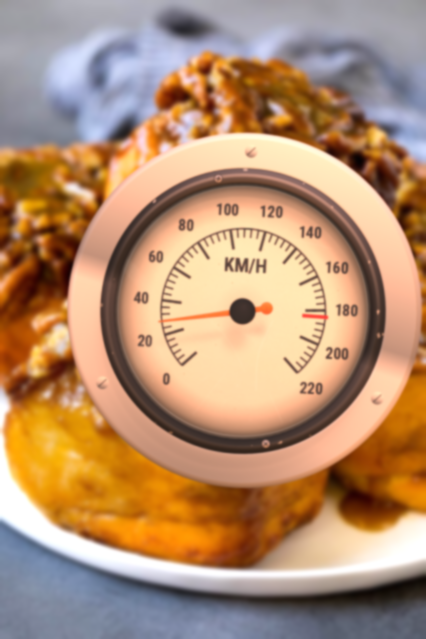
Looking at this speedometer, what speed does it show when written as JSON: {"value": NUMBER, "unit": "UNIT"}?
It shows {"value": 28, "unit": "km/h"}
